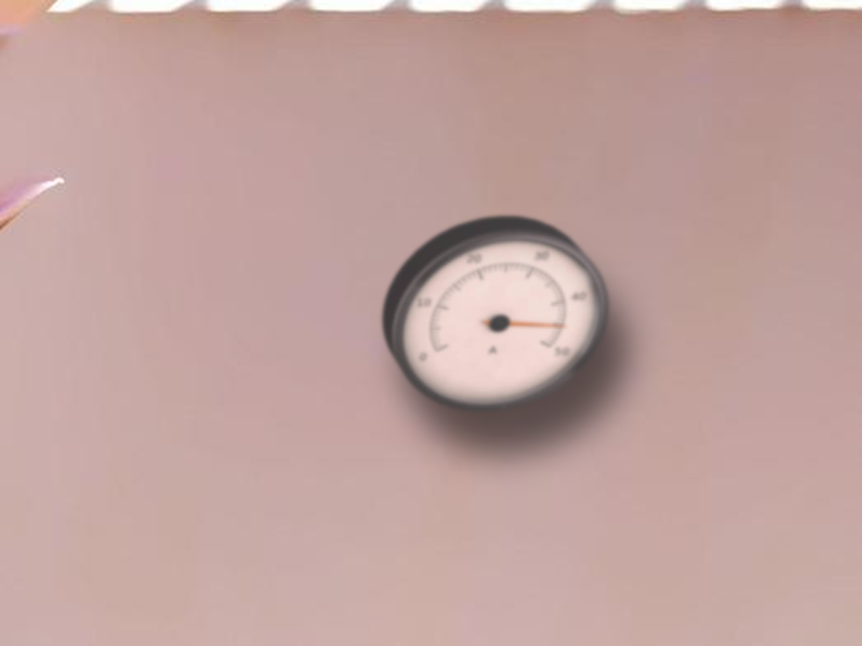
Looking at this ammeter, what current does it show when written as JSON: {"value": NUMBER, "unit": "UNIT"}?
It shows {"value": 45, "unit": "A"}
